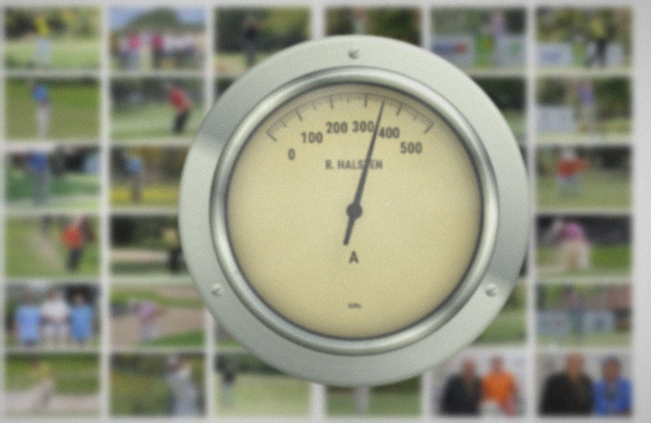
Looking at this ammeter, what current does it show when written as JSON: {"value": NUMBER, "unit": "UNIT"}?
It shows {"value": 350, "unit": "A"}
